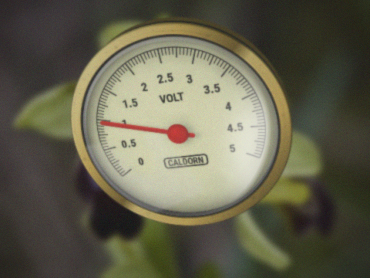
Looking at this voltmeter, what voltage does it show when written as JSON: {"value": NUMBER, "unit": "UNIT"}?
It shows {"value": 1, "unit": "V"}
